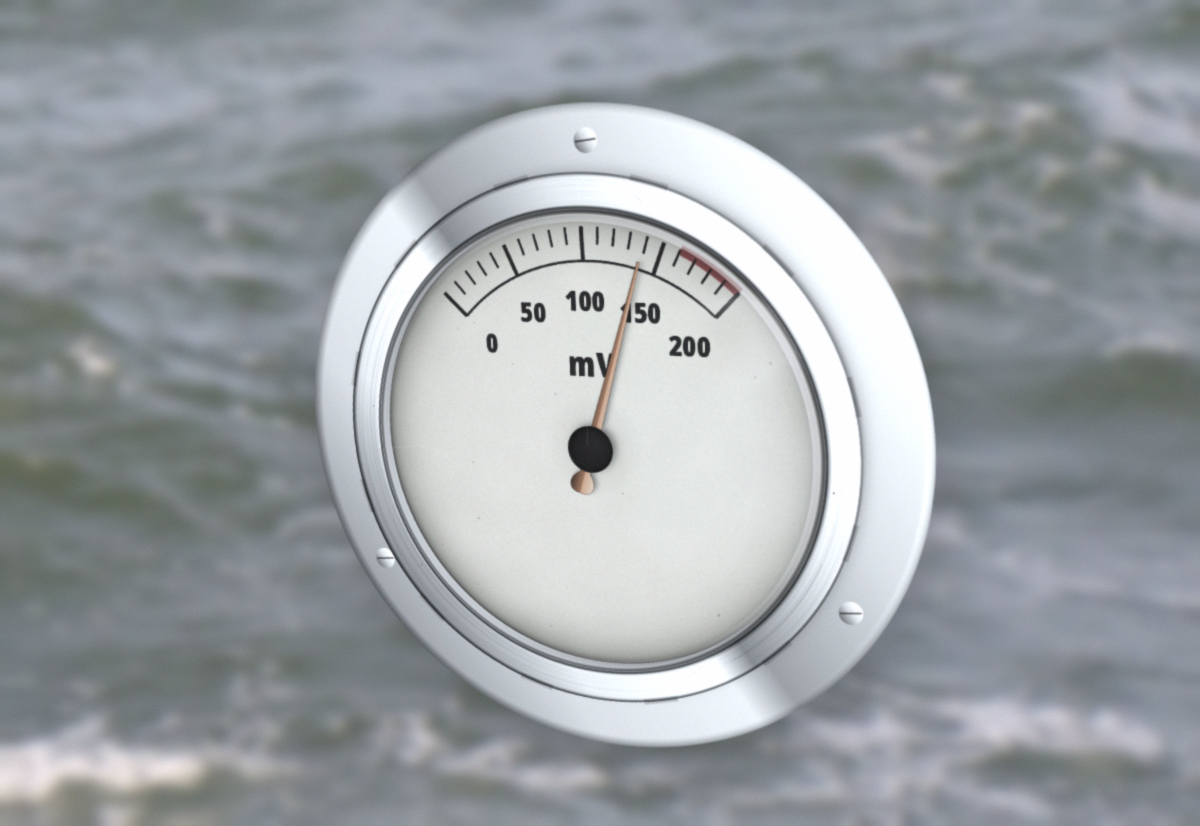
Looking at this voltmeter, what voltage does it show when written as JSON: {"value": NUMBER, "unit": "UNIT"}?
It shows {"value": 140, "unit": "mV"}
